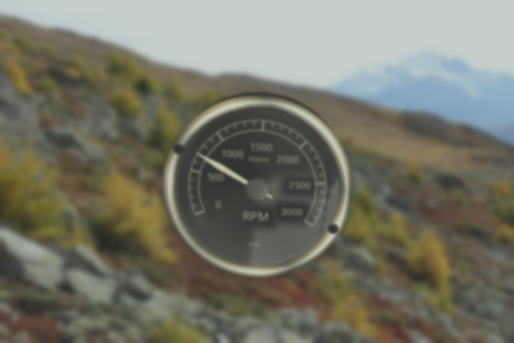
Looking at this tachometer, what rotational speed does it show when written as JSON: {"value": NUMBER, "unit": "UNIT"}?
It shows {"value": 700, "unit": "rpm"}
